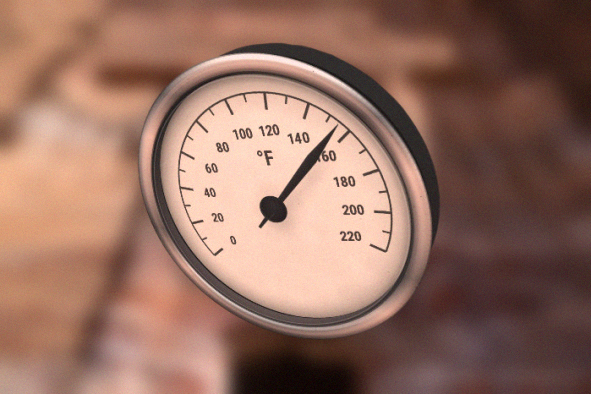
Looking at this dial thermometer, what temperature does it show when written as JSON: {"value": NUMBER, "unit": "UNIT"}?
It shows {"value": 155, "unit": "°F"}
